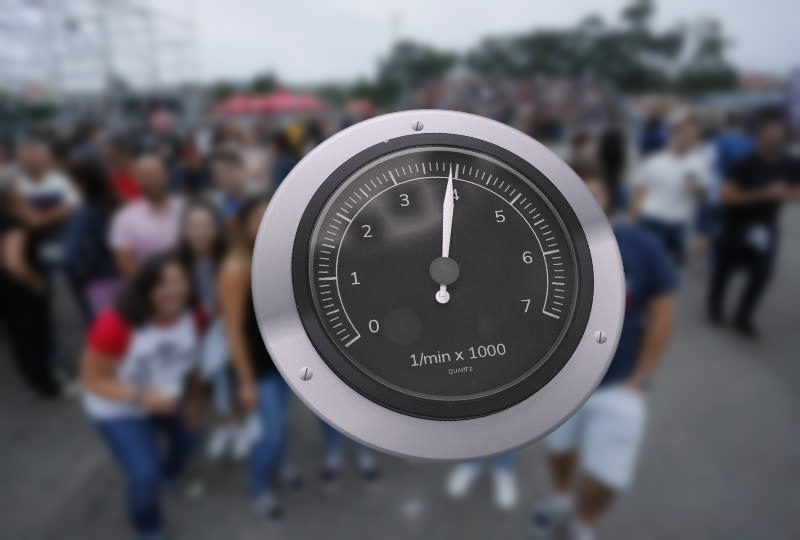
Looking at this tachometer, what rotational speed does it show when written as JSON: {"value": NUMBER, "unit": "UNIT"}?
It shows {"value": 3900, "unit": "rpm"}
